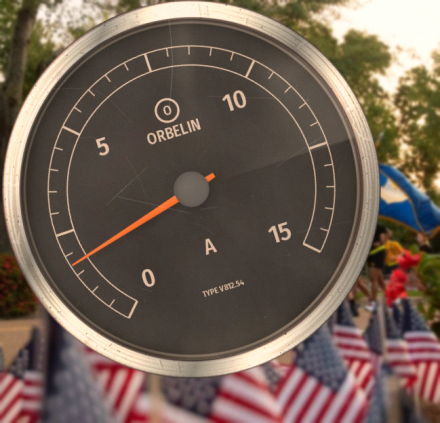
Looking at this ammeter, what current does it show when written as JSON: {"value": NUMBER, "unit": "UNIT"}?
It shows {"value": 1.75, "unit": "A"}
